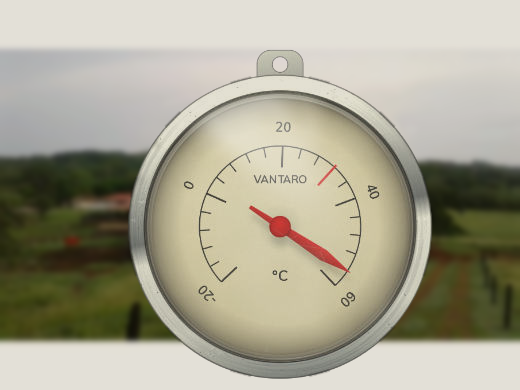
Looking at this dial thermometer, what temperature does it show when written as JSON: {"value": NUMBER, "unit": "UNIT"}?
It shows {"value": 56, "unit": "°C"}
